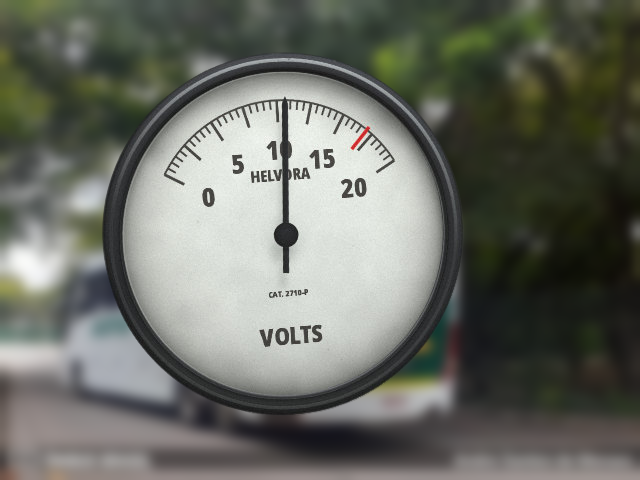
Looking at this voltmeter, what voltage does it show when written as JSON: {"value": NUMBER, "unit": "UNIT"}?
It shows {"value": 10.5, "unit": "V"}
